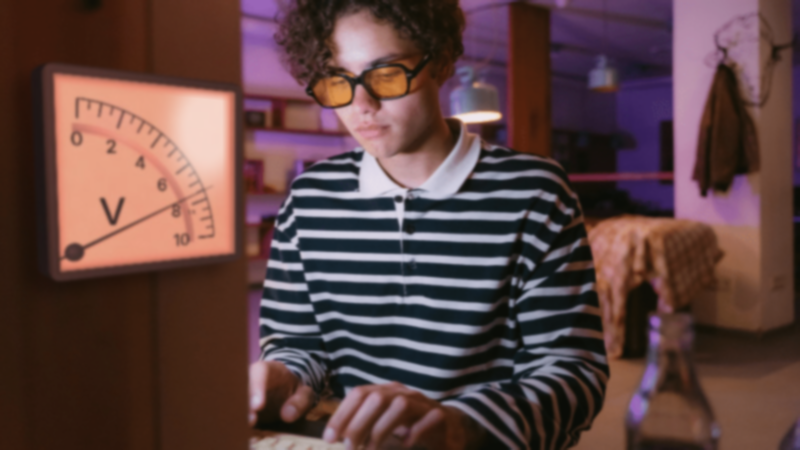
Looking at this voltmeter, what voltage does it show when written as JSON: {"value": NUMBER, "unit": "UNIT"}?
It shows {"value": 7.5, "unit": "V"}
